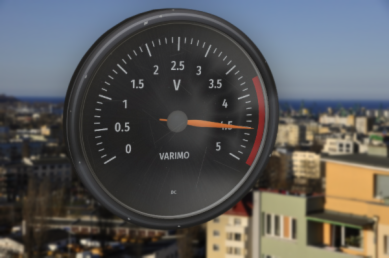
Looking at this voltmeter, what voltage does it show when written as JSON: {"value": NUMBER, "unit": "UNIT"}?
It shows {"value": 4.5, "unit": "V"}
